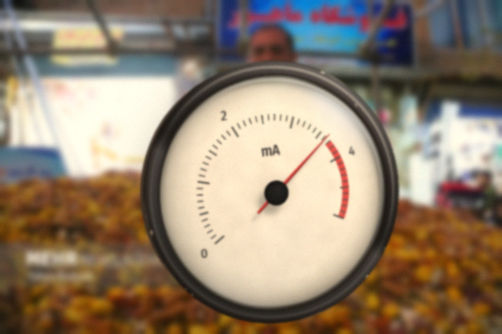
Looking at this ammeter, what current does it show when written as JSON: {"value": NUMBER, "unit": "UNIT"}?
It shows {"value": 3.6, "unit": "mA"}
